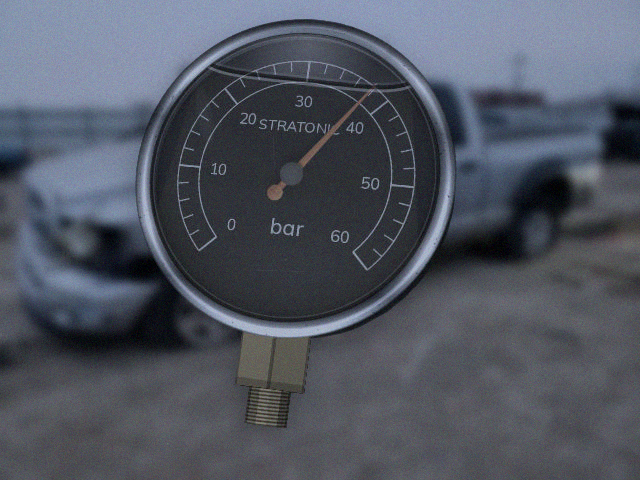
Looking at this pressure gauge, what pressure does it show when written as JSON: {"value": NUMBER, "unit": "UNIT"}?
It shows {"value": 38, "unit": "bar"}
